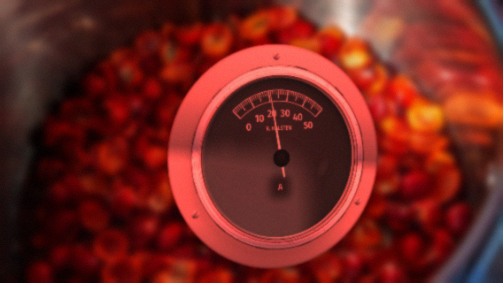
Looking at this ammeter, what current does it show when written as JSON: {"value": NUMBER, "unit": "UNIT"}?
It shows {"value": 20, "unit": "A"}
